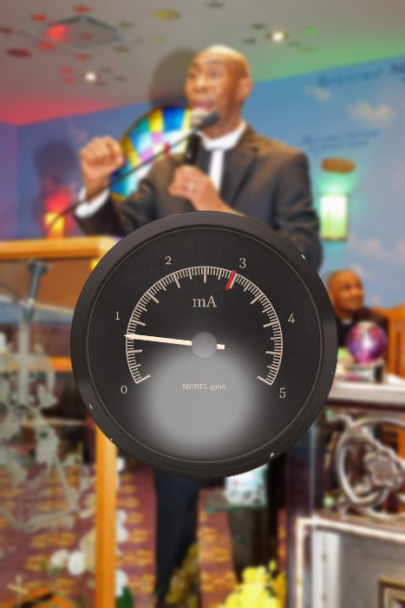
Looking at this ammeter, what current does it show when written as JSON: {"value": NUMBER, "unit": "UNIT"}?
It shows {"value": 0.75, "unit": "mA"}
